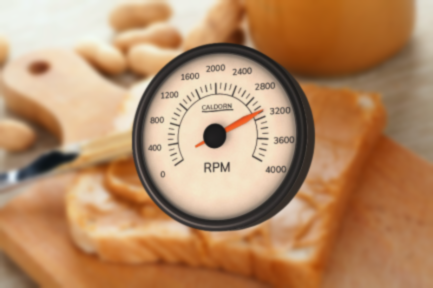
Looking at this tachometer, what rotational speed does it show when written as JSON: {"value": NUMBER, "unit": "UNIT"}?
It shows {"value": 3100, "unit": "rpm"}
